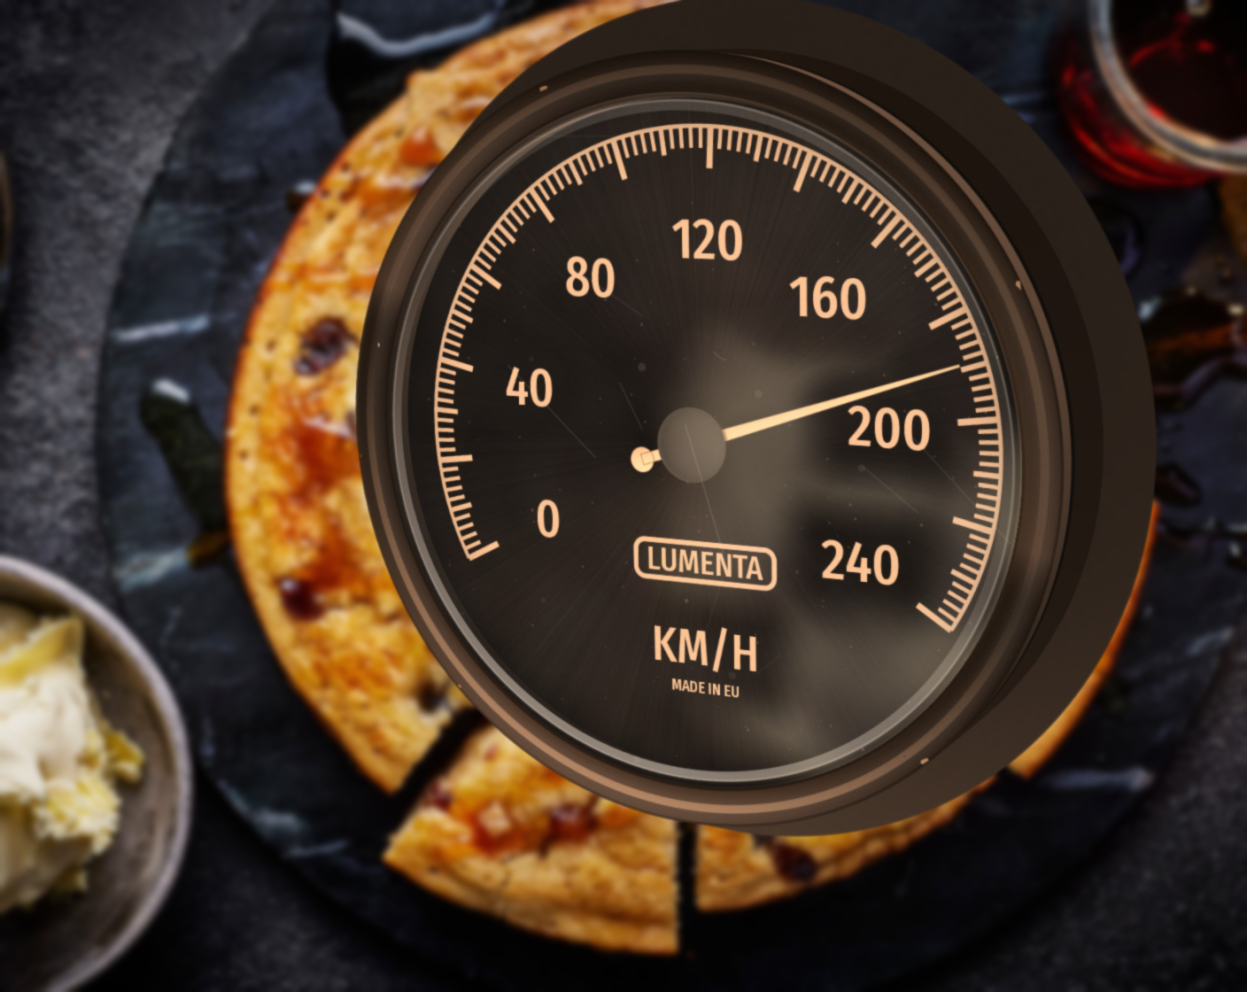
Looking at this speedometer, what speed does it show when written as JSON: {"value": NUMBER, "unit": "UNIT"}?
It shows {"value": 189, "unit": "km/h"}
